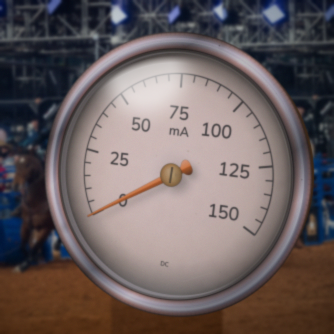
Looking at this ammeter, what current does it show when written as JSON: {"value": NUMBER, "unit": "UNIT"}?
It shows {"value": 0, "unit": "mA"}
